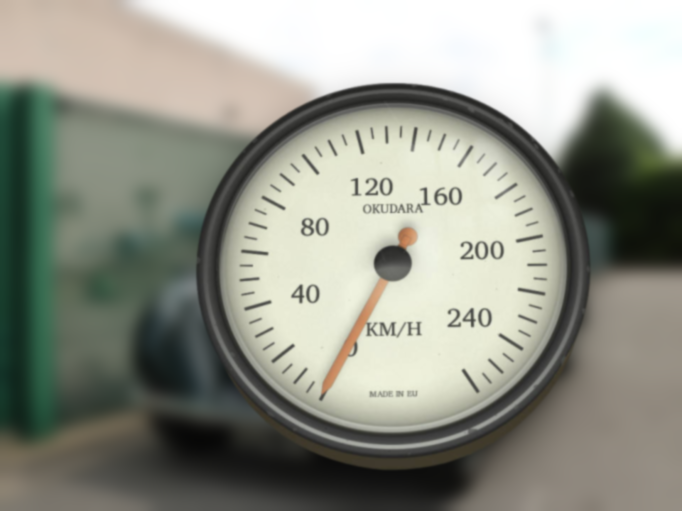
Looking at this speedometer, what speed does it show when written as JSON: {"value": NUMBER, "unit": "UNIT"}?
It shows {"value": 0, "unit": "km/h"}
